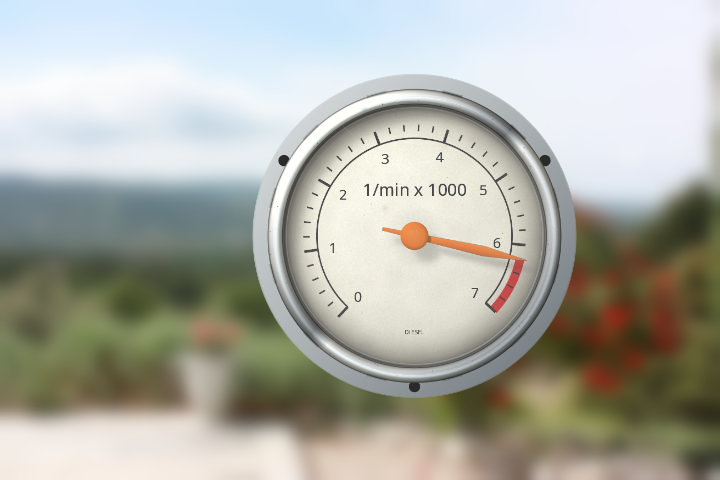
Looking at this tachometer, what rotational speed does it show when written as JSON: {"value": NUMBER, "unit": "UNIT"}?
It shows {"value": 6200, "unit": "rpm"}
